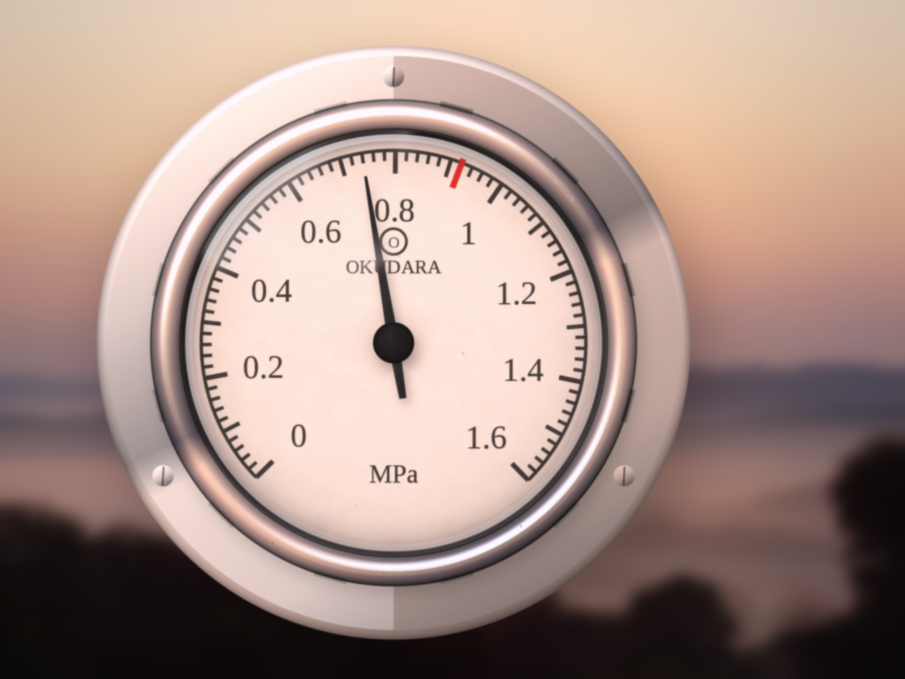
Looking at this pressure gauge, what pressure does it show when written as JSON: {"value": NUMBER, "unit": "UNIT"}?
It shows {"value": 0.74, "unit": "MPa"}
